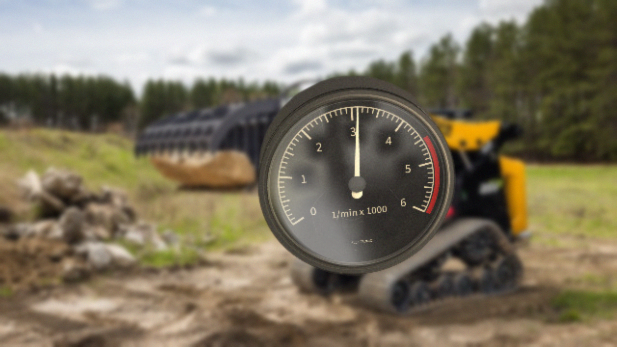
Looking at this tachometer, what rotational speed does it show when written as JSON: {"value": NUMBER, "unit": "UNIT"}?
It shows {"value": 3100, "unit": "rpm"}
